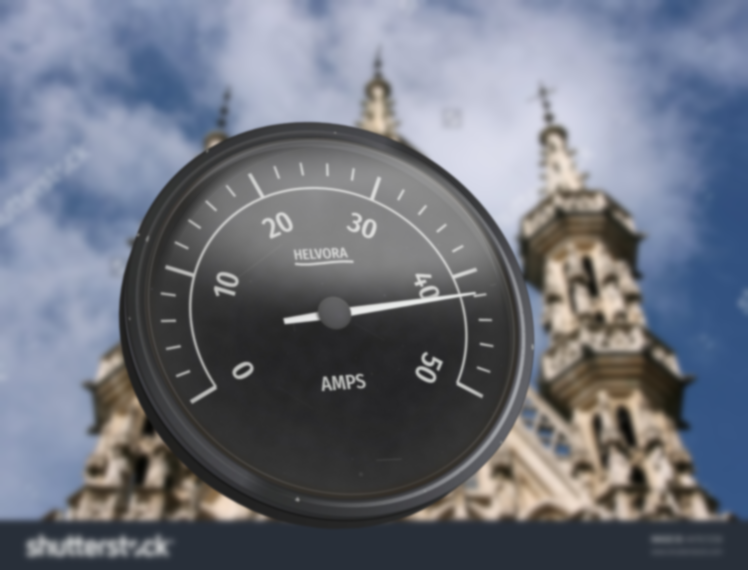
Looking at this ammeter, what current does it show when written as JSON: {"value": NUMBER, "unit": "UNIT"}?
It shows {"value": 42, "unit": "A"}
